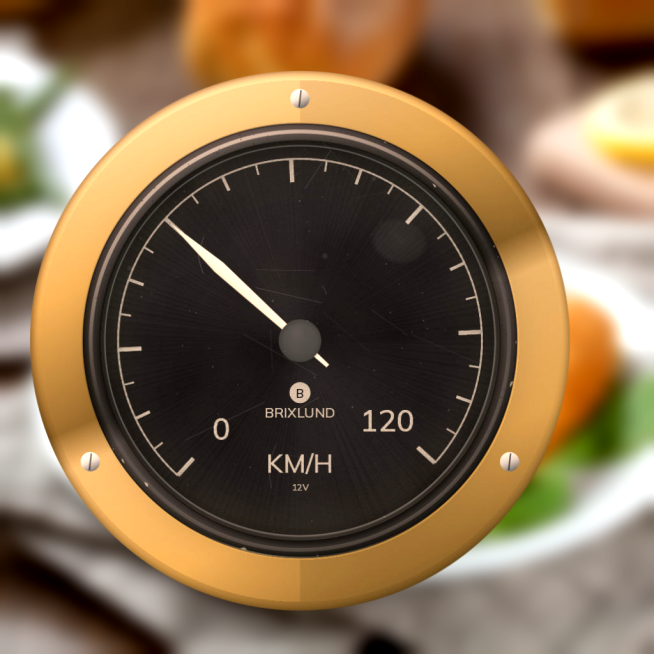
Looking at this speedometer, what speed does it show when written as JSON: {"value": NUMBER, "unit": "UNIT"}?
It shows {"value": 40, "unit": "km/h"}
